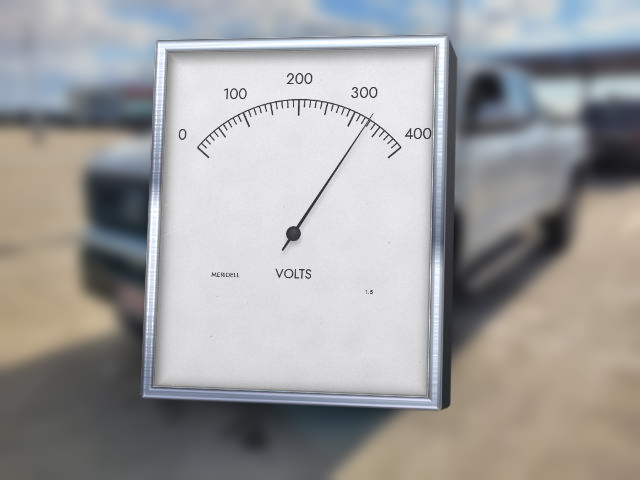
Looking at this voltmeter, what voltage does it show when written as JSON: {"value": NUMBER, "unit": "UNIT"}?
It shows {"value": 330, "unit": "V"}
